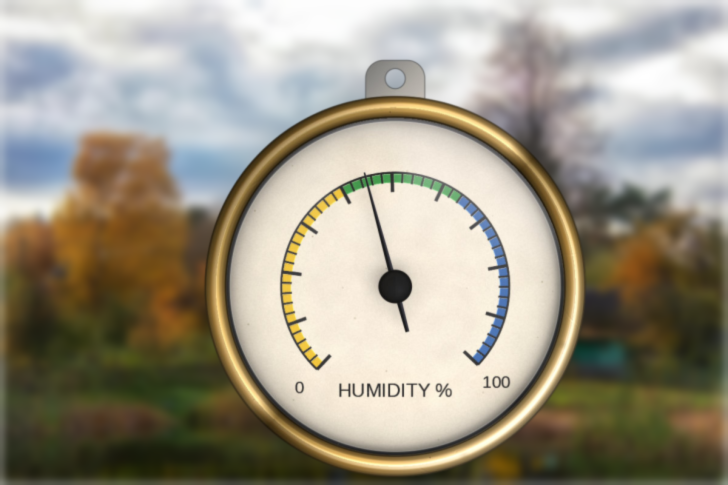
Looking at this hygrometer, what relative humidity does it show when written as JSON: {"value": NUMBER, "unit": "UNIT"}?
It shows {"value": 45, "unit": "%"}
